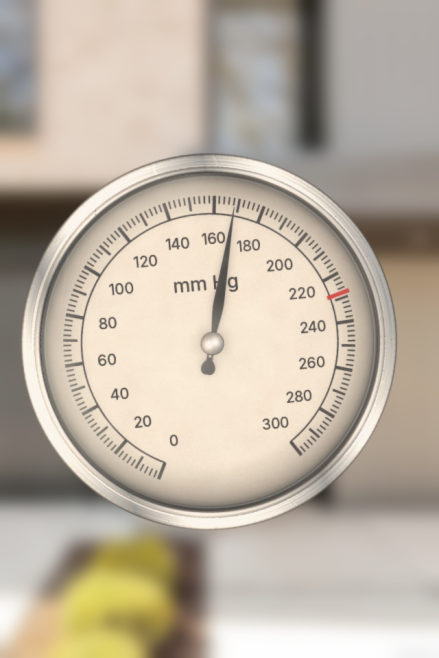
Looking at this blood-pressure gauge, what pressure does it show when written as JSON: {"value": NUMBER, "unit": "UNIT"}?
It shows {"value": 168, "unit": "mmHg"}
